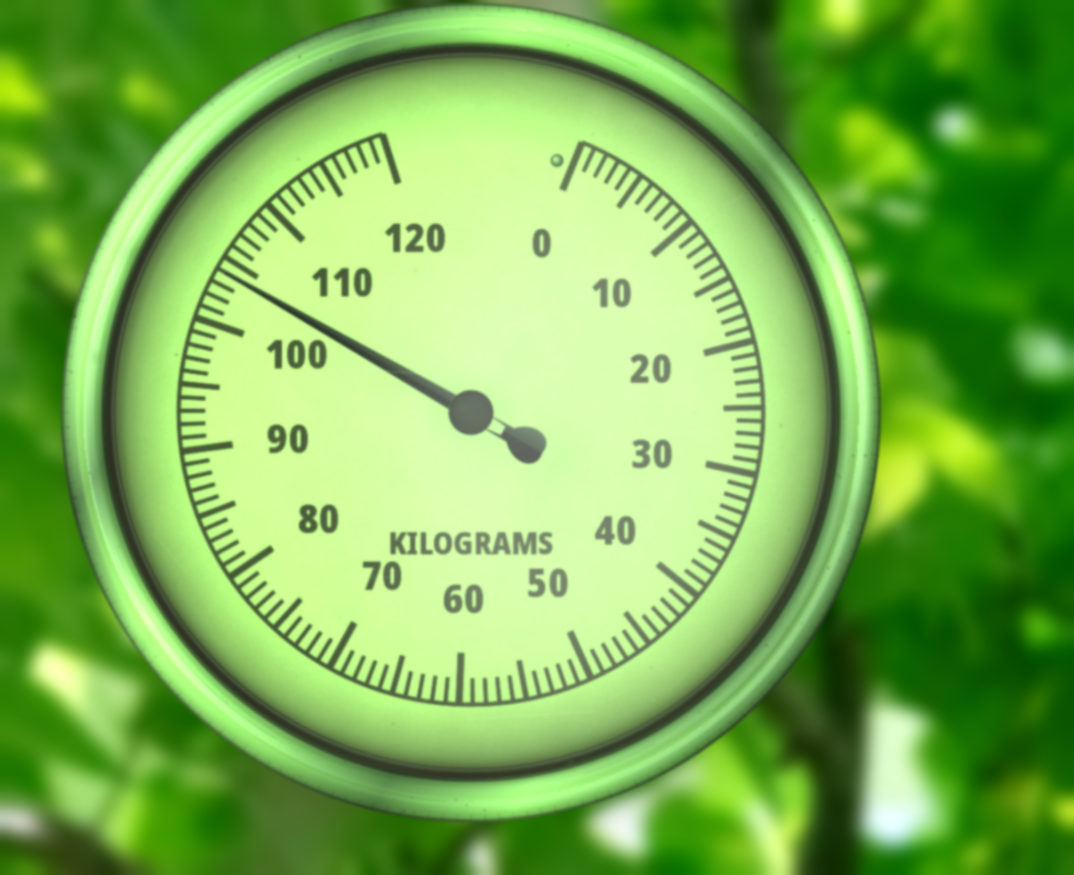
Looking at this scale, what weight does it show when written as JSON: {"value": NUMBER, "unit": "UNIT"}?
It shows {"value": 104, "unit": "kg"}
